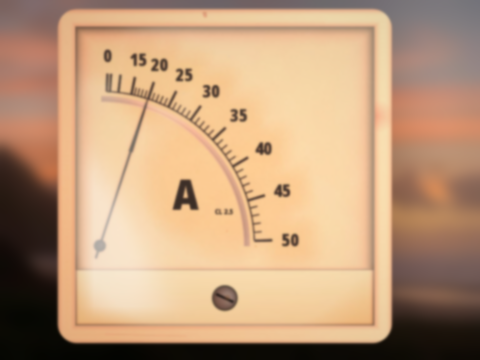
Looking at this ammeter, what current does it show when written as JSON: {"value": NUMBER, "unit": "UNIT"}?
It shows {"value": 20, "unit": "A"}
